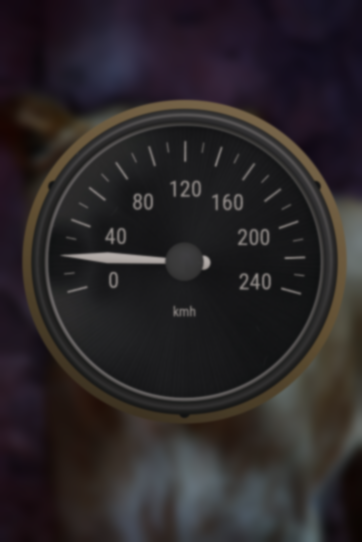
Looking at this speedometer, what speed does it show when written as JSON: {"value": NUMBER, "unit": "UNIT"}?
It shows {"value": 20, "unit": "km/h"}
